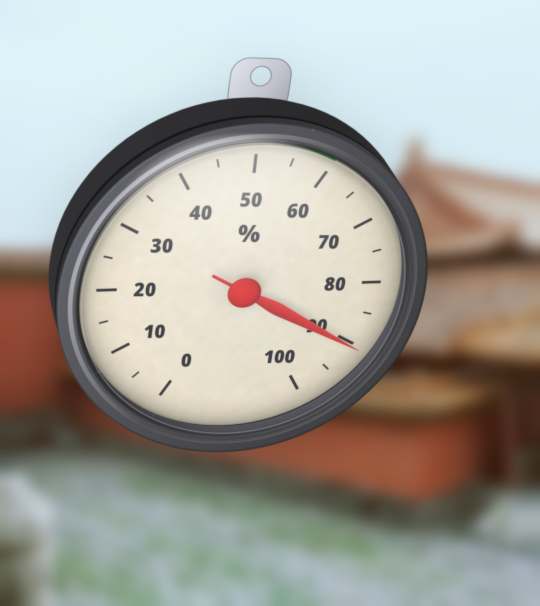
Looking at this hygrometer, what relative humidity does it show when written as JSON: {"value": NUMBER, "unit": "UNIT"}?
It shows {"value": 90, "unit": "%"}
